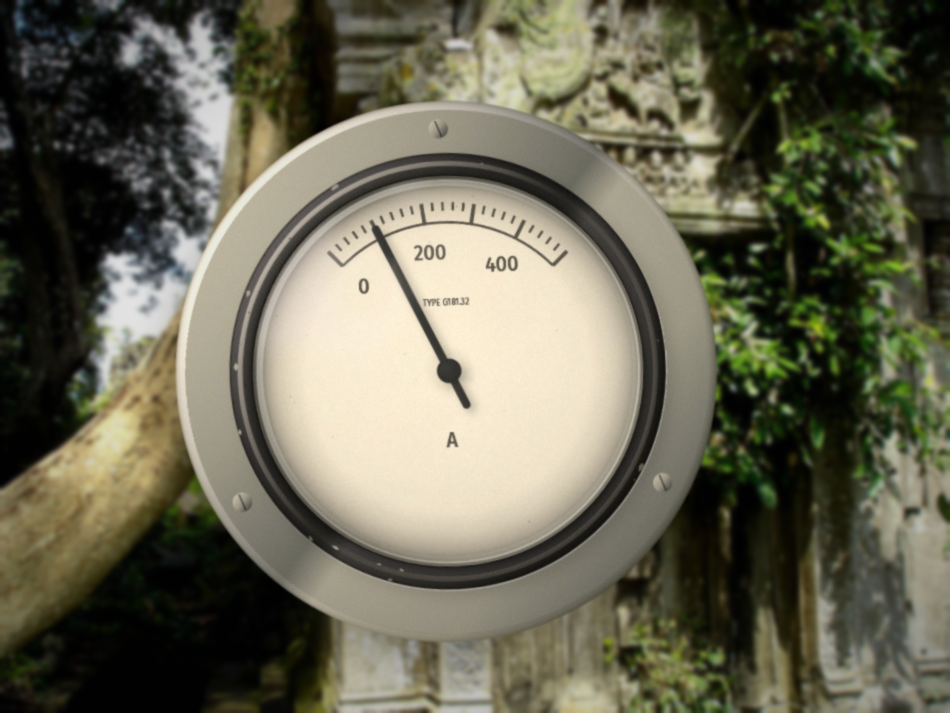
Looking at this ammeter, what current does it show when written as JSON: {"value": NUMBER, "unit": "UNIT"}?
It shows {"value": 100, "unit": "A"}
